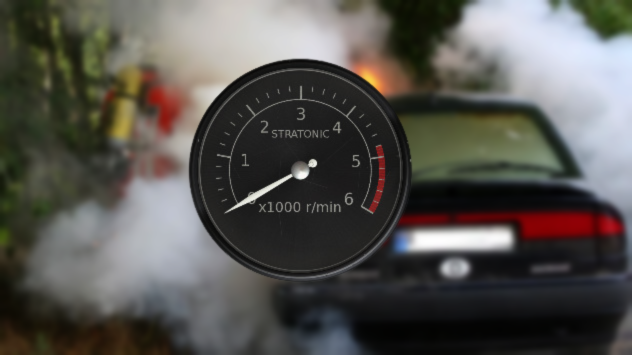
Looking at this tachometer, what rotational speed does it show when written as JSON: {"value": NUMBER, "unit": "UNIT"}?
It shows {"value": 0, "unit": "rpm"}
